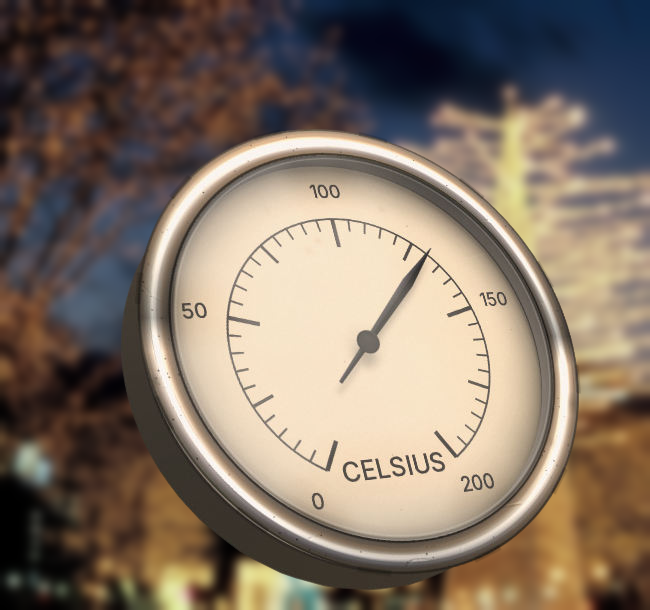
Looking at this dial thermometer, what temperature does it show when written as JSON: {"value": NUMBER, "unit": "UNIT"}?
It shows {"value": 130, "unit": "°C"}
